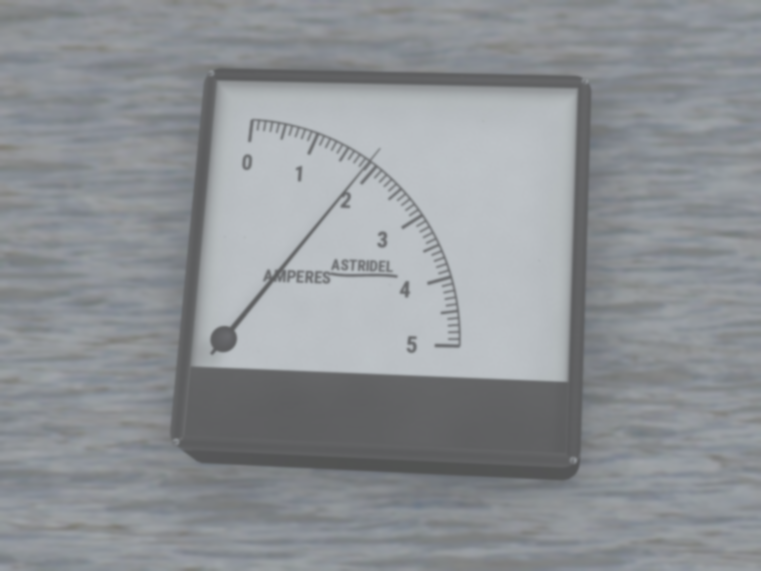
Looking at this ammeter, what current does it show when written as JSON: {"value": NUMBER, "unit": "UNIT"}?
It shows {"value": 1.9, "unit": "A"}
